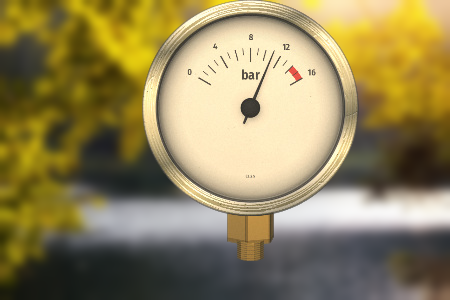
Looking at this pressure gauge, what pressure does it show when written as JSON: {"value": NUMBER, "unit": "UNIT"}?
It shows {"value": 11, "unit": "bar"}
